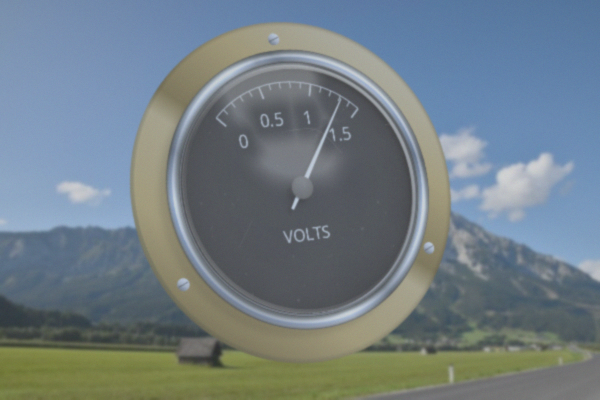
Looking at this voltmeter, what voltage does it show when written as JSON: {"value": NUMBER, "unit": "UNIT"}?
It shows {"value": 1.3, "unit": "V"}
